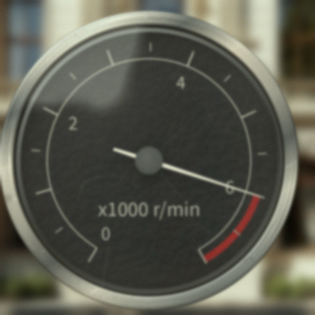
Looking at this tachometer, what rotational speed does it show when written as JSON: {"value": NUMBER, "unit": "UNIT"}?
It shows {"value": 6000, "unit": "rpm"}
